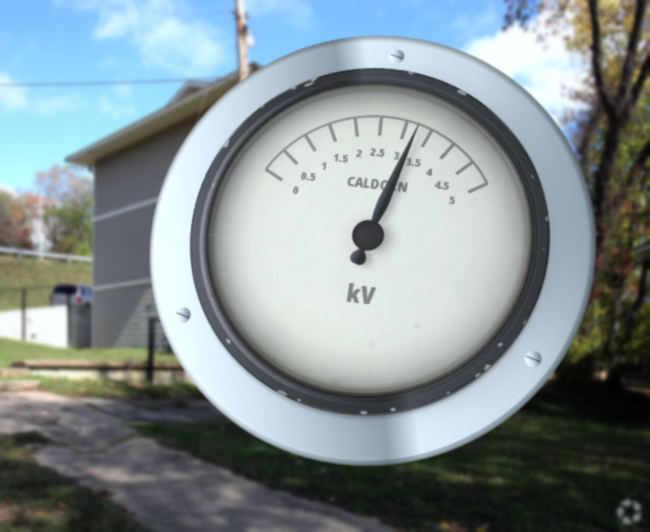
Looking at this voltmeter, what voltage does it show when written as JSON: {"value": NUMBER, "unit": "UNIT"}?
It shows {"value": 3.25, "unit": "kV"}
